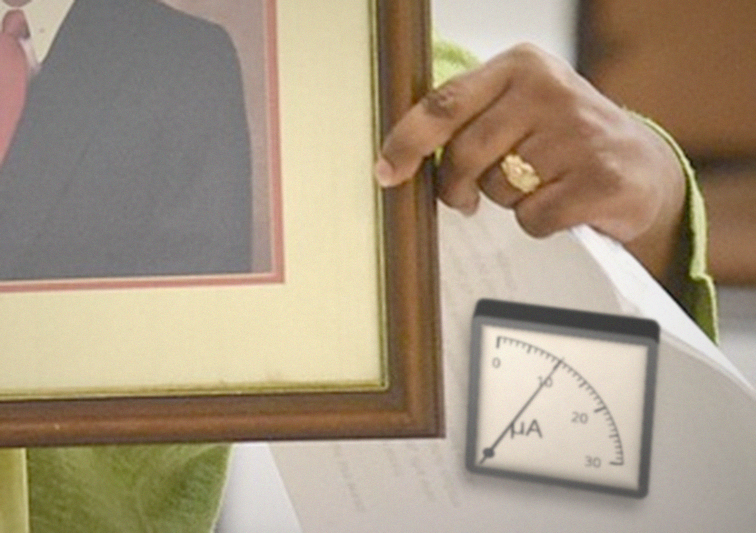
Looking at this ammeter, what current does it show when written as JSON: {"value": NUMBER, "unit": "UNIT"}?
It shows {"value": 10, "unit": "µA"}
